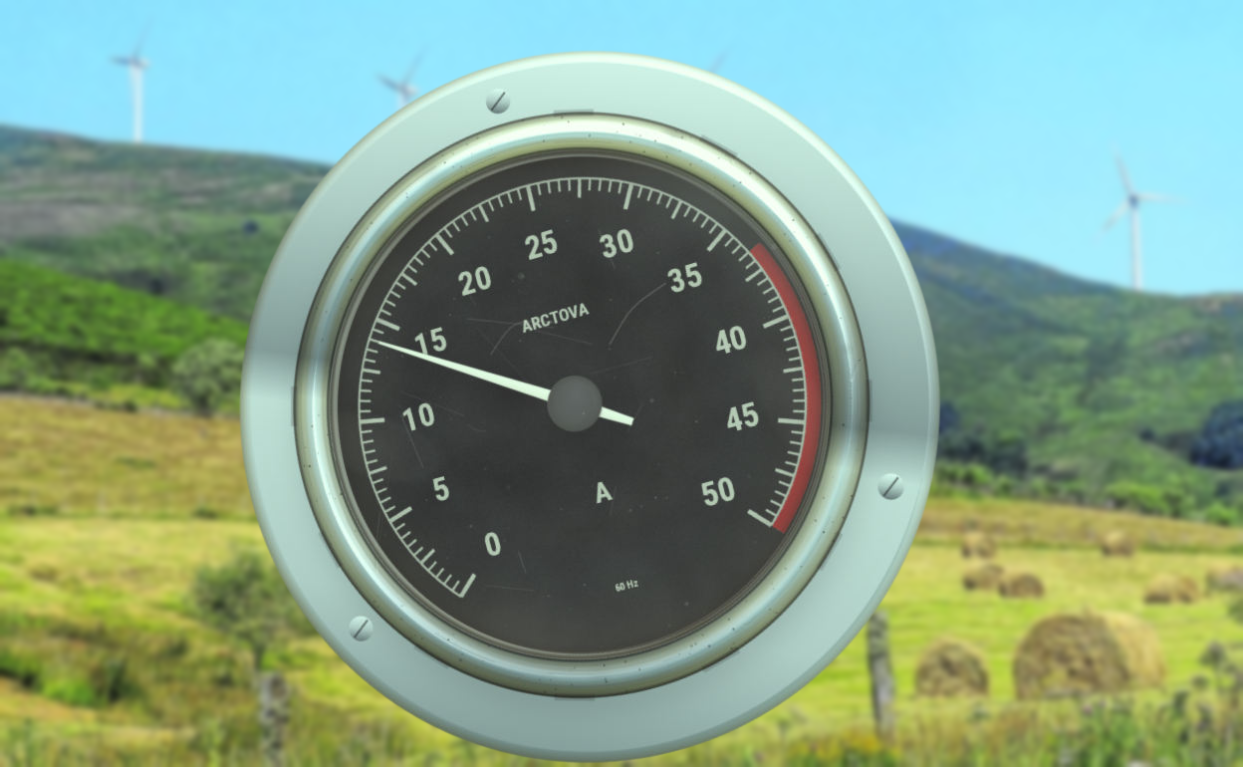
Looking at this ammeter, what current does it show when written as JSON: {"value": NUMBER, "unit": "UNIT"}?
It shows {"value": 14, "unit": "A"}
